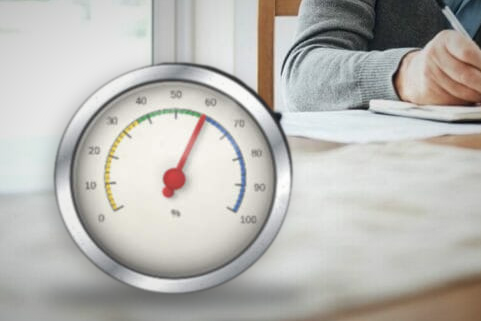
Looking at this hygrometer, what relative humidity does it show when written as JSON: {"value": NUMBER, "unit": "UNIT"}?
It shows {"value": 60, "unit": "%"}
